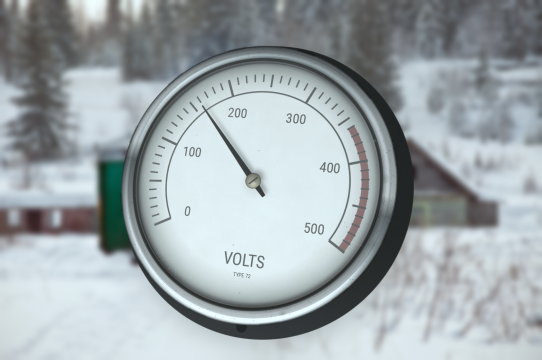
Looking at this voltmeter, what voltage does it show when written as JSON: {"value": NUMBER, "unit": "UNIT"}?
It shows {"value": 160, "unit": "V"}
